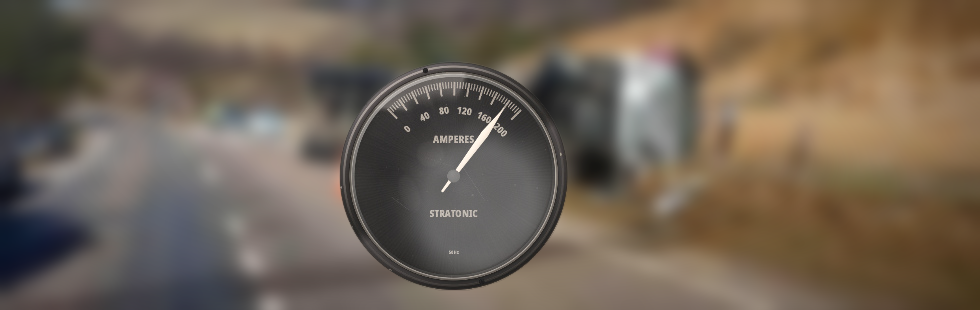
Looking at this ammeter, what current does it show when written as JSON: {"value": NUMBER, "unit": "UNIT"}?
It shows {"value": 180, "unit": "A"}
